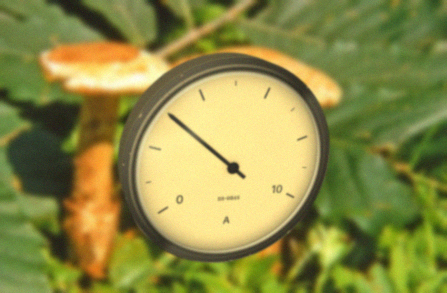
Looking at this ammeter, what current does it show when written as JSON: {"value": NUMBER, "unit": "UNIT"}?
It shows {"value": 3, "unit": "A"}
